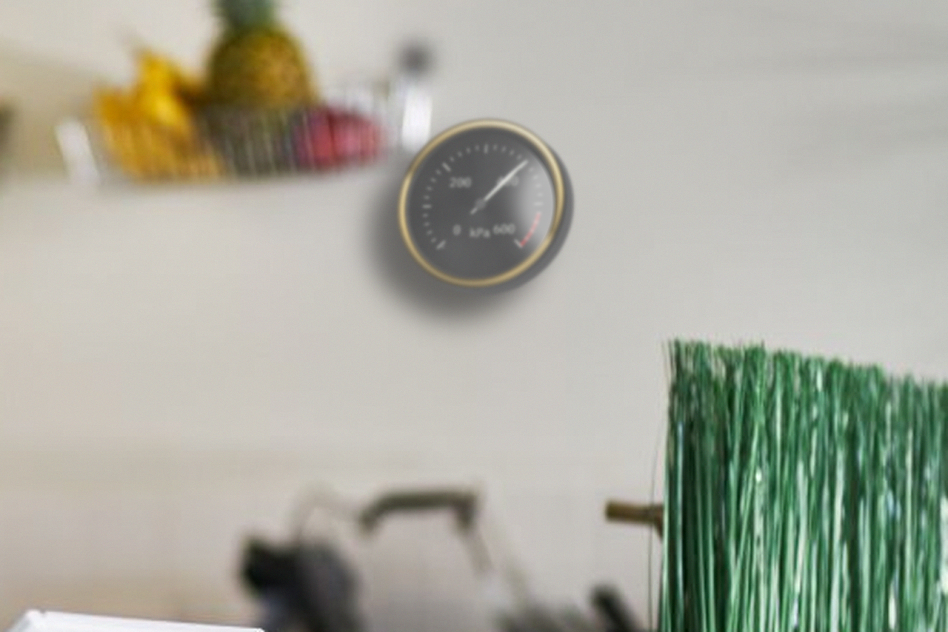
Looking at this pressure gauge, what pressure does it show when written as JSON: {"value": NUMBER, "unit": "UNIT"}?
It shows {"value": 400, "unit": "kPa"}
